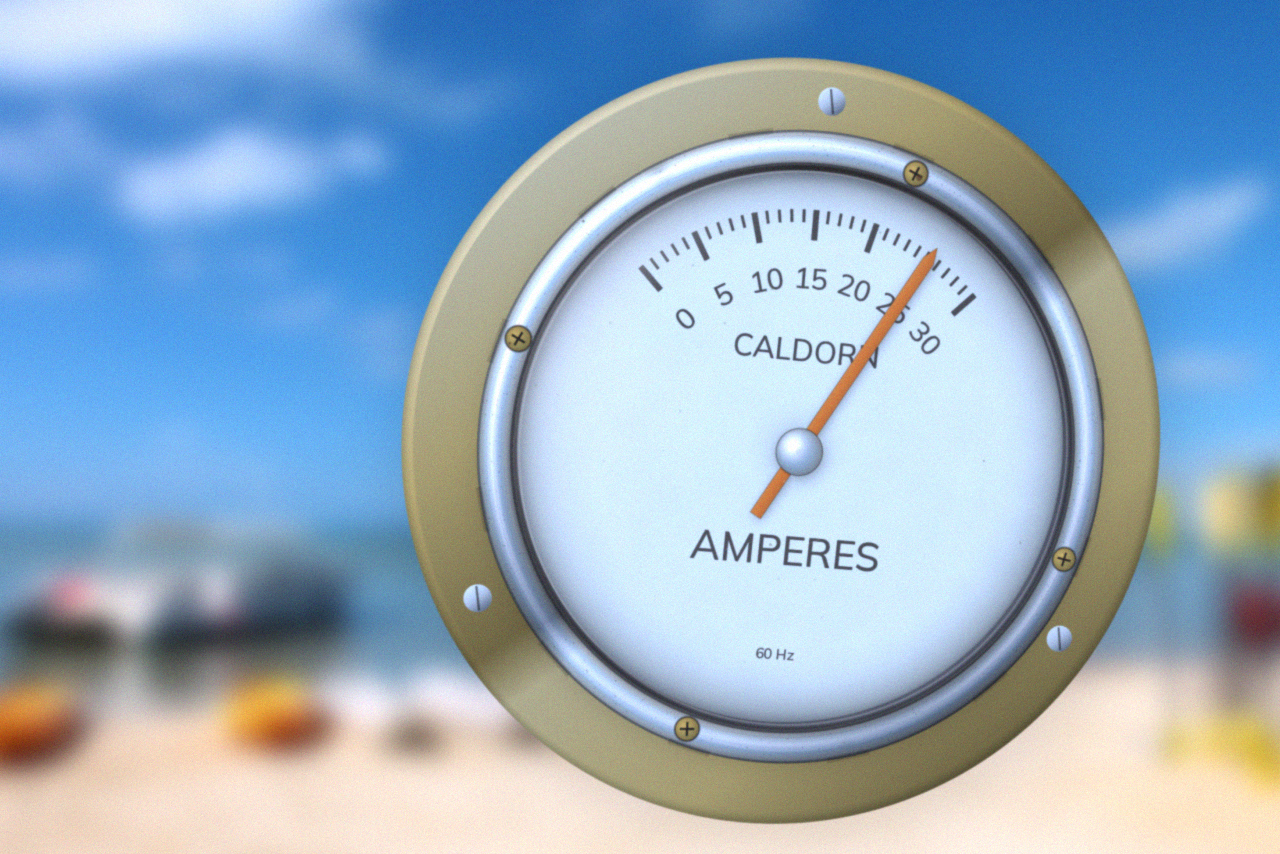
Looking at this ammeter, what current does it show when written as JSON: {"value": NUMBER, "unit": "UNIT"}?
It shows {"value": 25, "unit": "A"}
